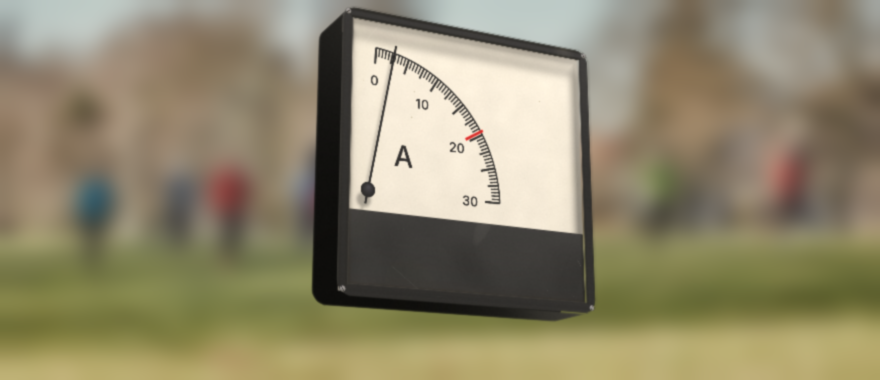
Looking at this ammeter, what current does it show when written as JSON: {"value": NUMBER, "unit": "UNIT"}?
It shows {"value": 2.5, "unit": "A"}
